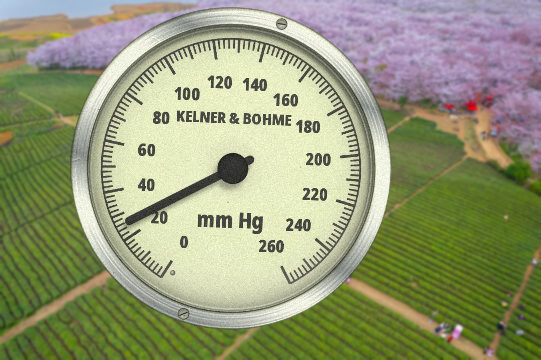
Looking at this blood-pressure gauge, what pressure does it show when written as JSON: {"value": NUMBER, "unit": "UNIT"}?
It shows {"value": 26, "unit": "mmHg"}
